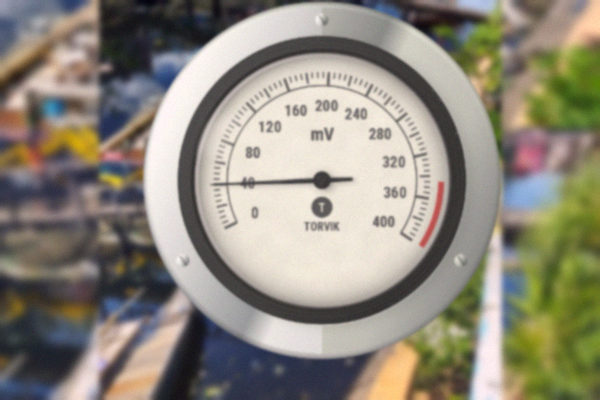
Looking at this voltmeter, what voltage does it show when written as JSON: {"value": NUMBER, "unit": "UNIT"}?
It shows {"value": 40, "unit": "mV"}
